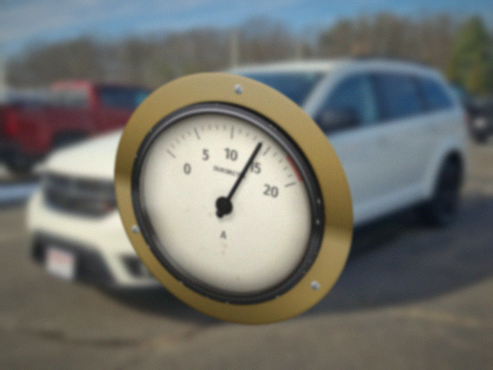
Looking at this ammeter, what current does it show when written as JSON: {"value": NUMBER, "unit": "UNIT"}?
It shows {"value": 14, "unit": "A"}
